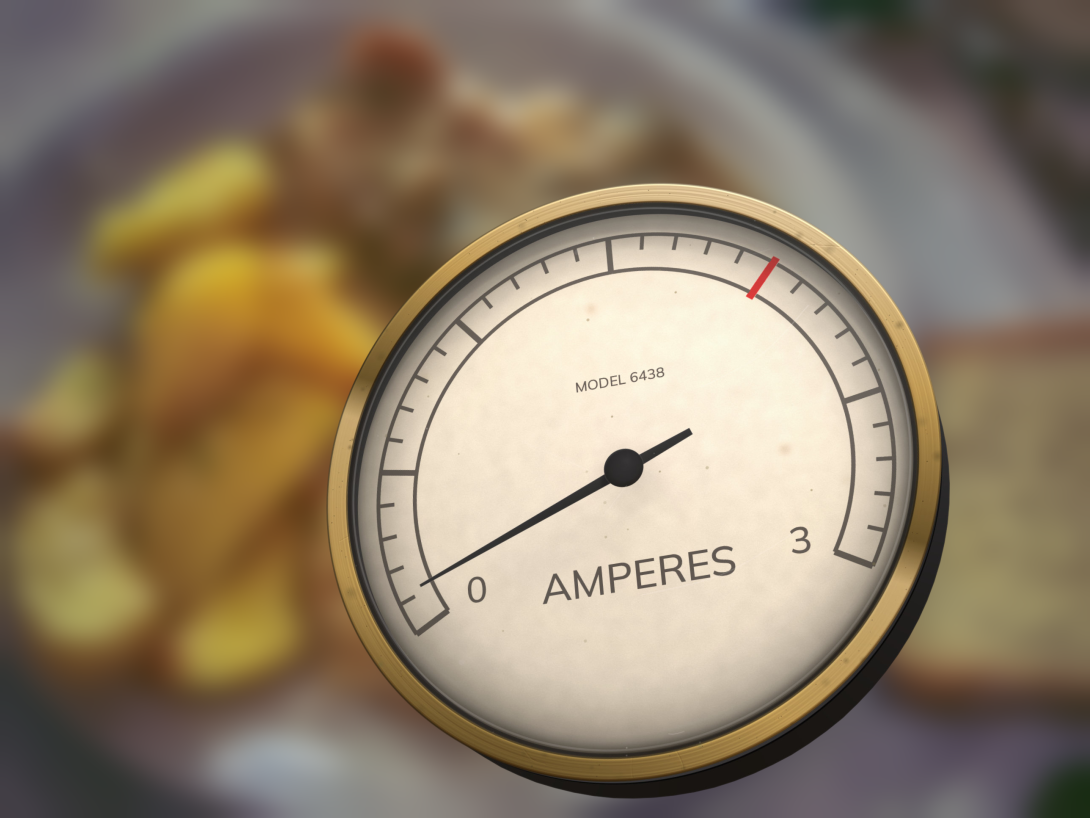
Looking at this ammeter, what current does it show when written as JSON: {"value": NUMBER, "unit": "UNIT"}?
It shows {"value": 0.1, "unit": "A"}
